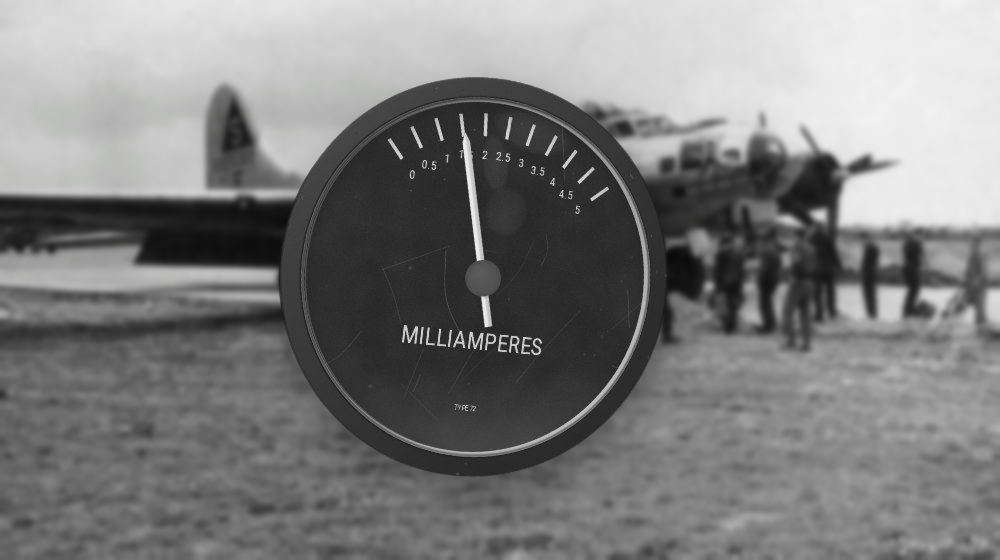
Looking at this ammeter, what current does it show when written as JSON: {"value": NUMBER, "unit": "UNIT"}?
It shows {"value": 1.5, "unit": "mA"}
